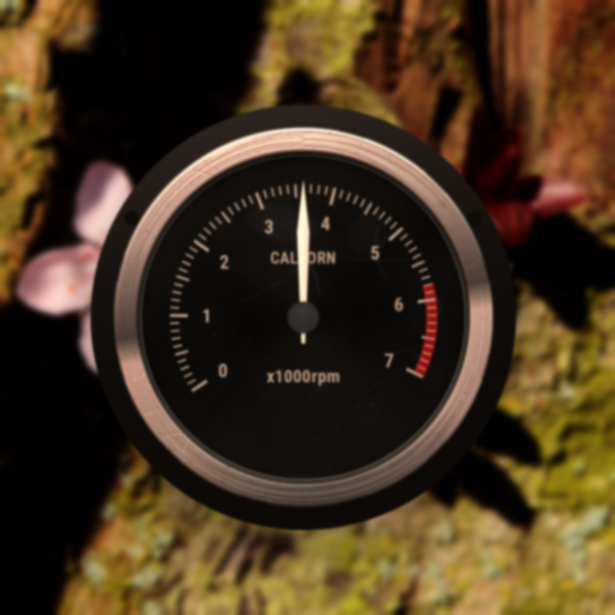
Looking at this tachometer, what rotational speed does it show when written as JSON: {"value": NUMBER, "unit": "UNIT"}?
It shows {"value": 3600, "unit": "rpm"}
